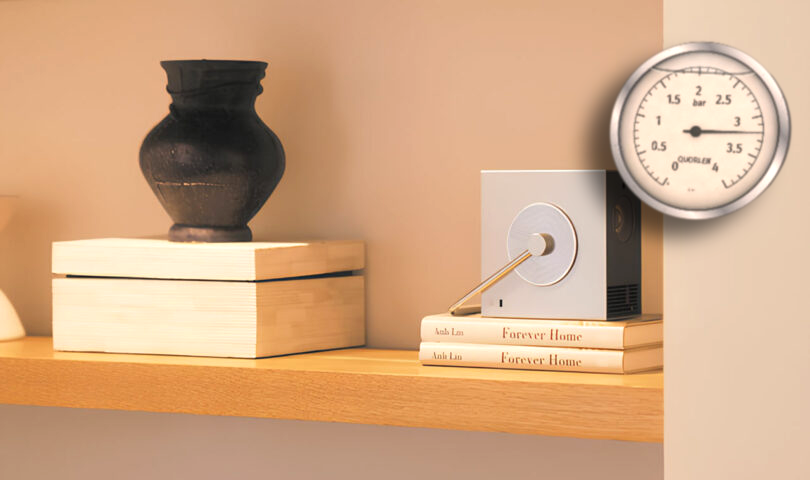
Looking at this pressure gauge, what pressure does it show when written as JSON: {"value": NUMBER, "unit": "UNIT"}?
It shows {"value": 3.2, "unit": "bar"}
